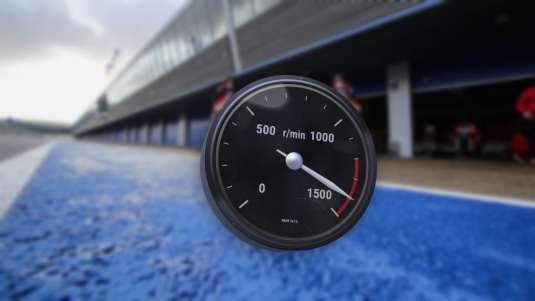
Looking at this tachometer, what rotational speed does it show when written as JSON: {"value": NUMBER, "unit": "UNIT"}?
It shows {"value": 1400, "unit": "rpm"}
